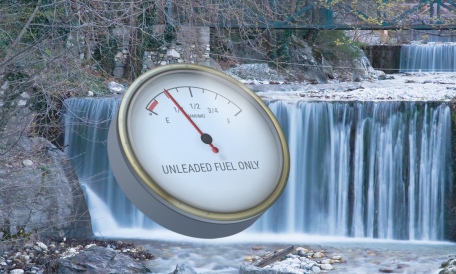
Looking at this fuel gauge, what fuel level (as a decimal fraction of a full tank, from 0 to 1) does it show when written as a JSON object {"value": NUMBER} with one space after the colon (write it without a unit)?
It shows {"value": 0.25}
